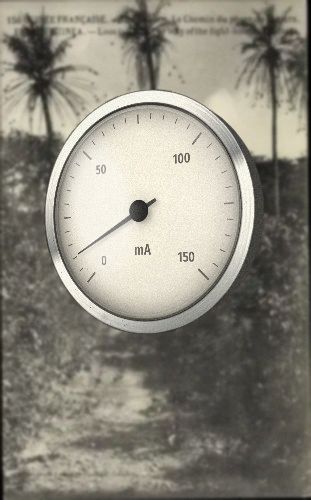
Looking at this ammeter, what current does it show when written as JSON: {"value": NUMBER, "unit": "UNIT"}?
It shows {"value": 10, "unit": "mA"}
